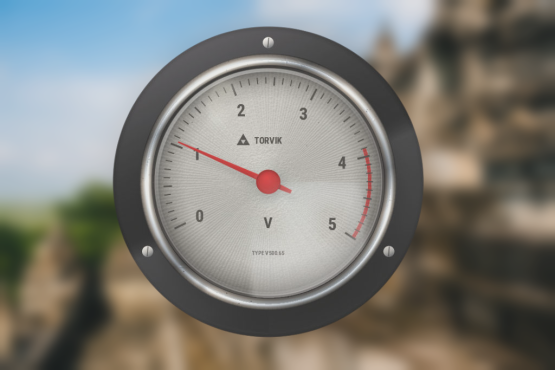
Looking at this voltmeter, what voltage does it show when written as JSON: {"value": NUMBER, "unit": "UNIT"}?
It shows {"value": 1.05, "unit": "V"}
